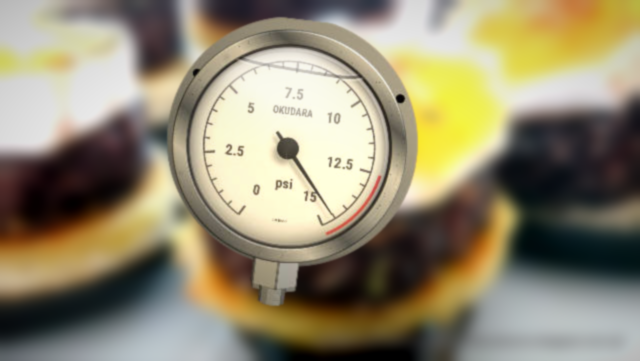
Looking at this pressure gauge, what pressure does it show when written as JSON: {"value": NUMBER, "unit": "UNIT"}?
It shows {"value": 14.5, "unit": "psi"}
